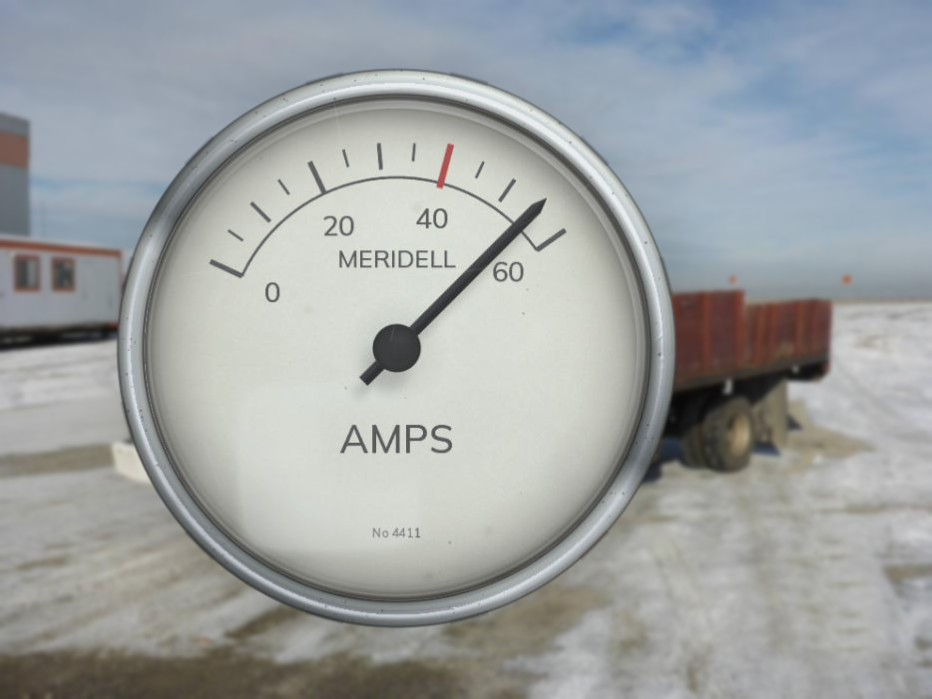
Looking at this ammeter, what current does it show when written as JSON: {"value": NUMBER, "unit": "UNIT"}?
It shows {"value": 55, "unit": "A"}
